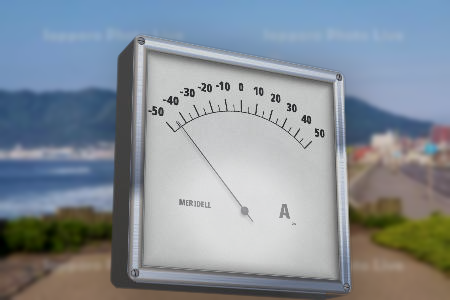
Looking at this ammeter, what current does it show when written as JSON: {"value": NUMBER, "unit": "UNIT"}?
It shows {"value": -45, "unit": "A"}
